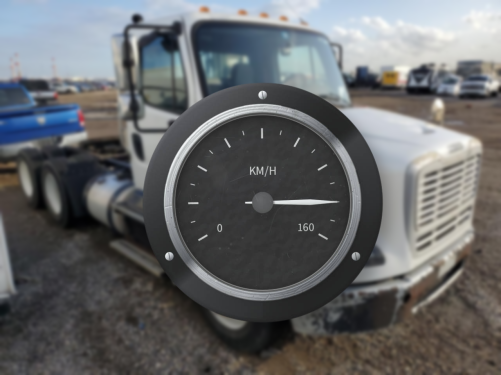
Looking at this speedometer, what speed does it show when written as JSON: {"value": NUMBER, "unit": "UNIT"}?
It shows {"value": 140, "unit": "km/h"}
